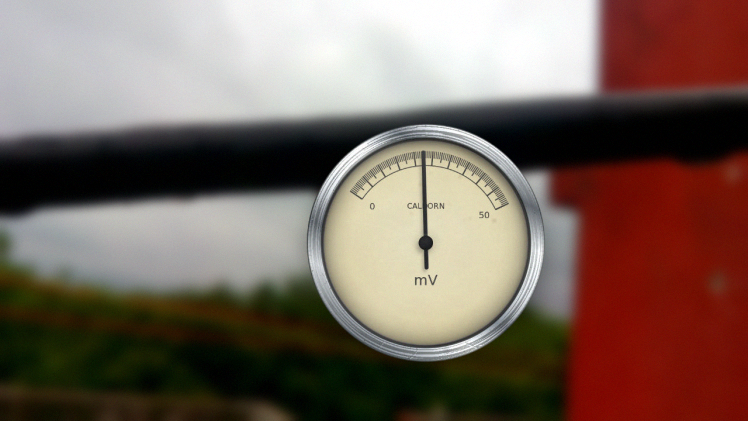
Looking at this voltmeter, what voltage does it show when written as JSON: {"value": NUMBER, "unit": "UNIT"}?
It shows {"value": 22.5, "unit": "mV"}
